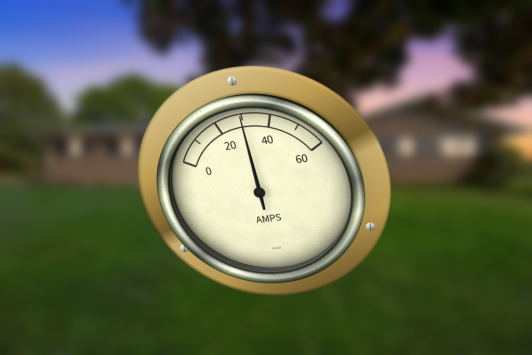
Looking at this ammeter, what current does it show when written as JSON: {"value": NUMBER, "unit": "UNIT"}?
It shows {"value": 30, "unit": "A"}
